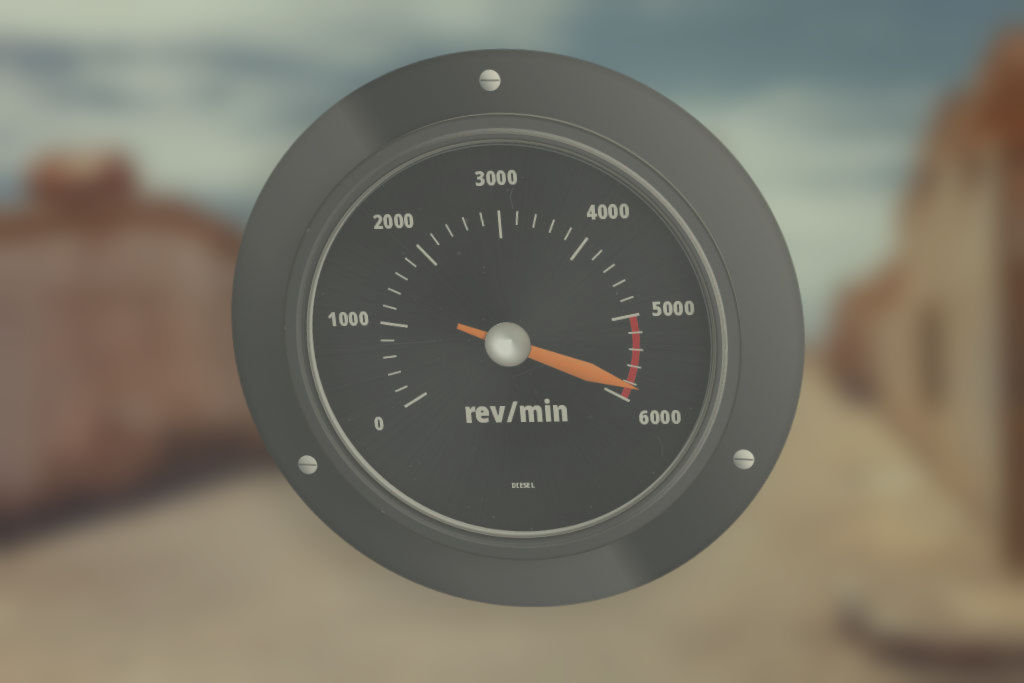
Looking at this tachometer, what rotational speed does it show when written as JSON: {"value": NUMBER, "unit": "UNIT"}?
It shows {"value": 5800, "unit": "rpm"}
